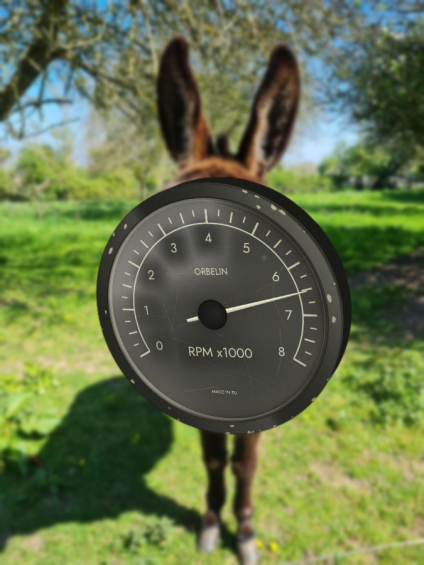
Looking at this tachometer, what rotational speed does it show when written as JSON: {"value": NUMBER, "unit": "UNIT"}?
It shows {"value": 6500, "unit": "rpm"}
